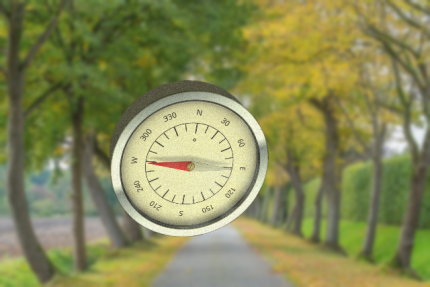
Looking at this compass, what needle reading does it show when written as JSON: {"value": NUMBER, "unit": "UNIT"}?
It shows {"value": 270, "unit": "°"}
